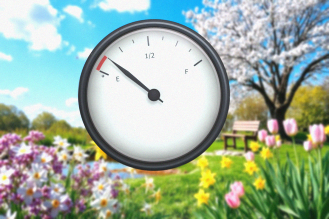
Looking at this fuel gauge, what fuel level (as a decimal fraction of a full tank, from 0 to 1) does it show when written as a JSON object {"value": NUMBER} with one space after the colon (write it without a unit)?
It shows {"value": 0.125}
